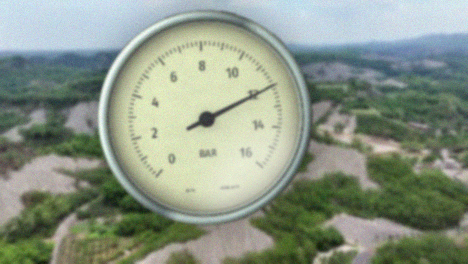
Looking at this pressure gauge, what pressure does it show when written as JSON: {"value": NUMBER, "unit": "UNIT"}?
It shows {"value": 12, "unit": "bar"}
